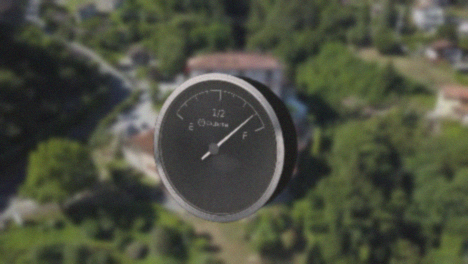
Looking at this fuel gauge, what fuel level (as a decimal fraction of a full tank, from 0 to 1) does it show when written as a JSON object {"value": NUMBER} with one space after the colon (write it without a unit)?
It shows {"value": 0.875}
